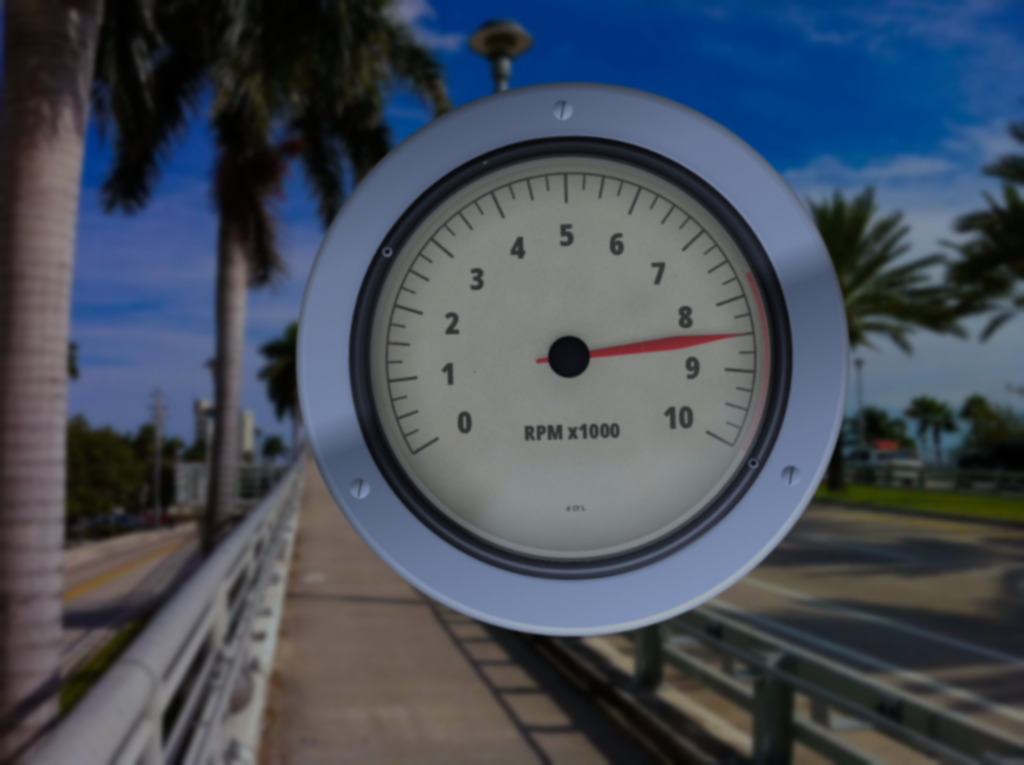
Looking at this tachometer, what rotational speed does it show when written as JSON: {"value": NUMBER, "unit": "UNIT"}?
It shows {"value": 8500, "unit": "rpm"}
